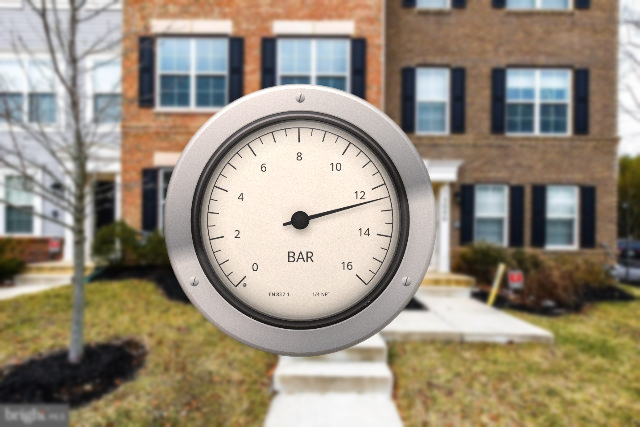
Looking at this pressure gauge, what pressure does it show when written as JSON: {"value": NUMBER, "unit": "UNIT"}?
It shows {"value": 12.5, "unit": "bar"}
